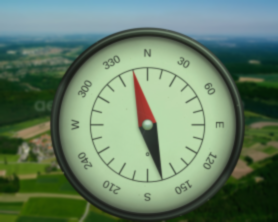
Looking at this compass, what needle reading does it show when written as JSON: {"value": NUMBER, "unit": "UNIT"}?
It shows {"value": 345, "unit": "°"}
